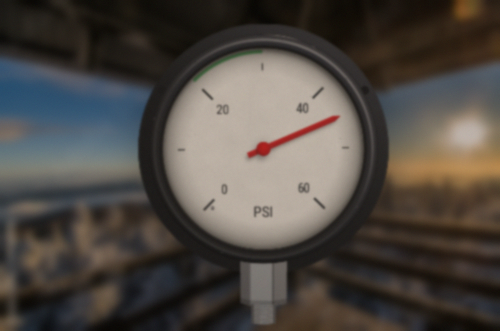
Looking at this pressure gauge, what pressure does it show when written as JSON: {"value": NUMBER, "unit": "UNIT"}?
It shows {"value": 45, "unit": "psi"}
